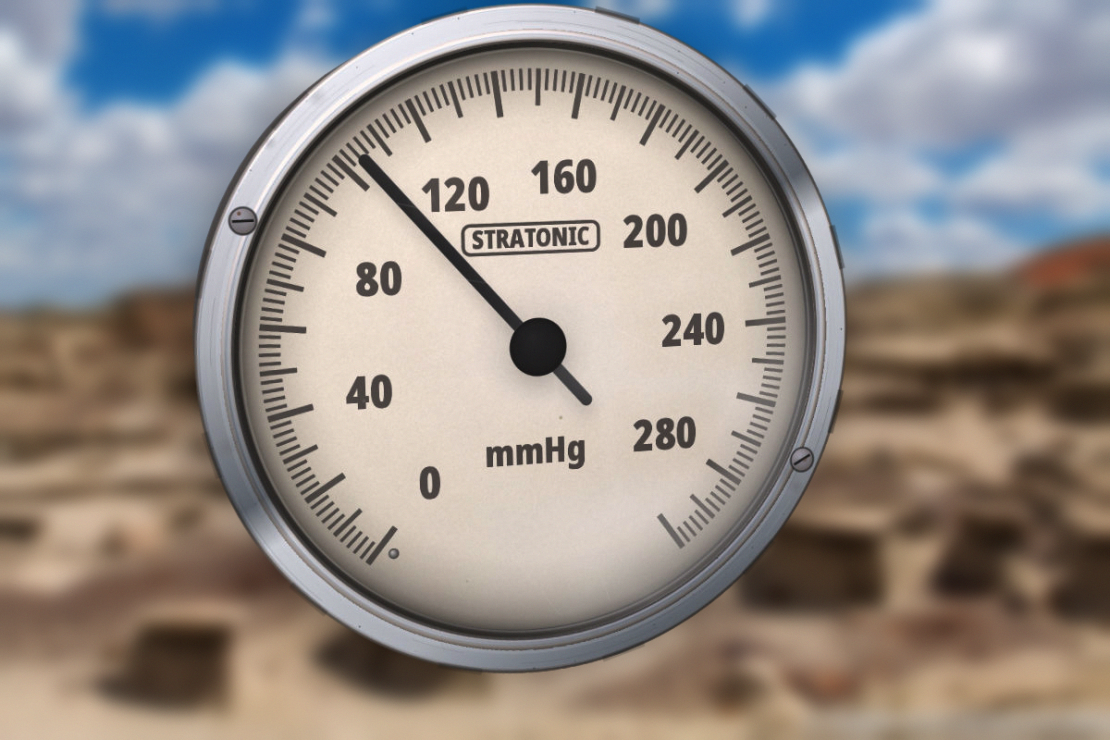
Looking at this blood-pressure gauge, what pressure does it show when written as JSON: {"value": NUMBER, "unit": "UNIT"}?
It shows {"value": 104, "unit": "mmHg"}
